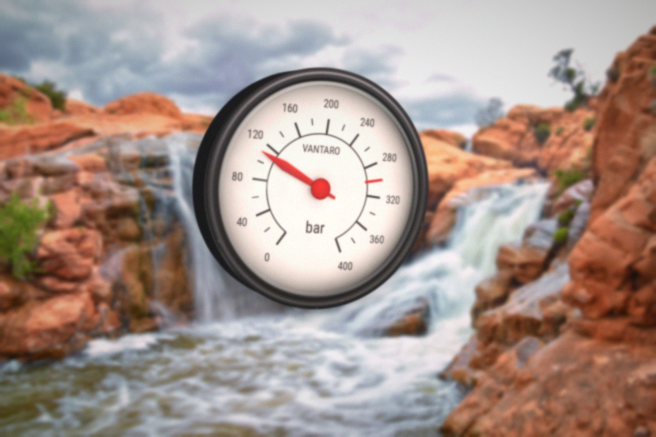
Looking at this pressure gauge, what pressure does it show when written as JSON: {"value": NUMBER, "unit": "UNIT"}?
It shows {"value": 110, "unit": "bar"}
